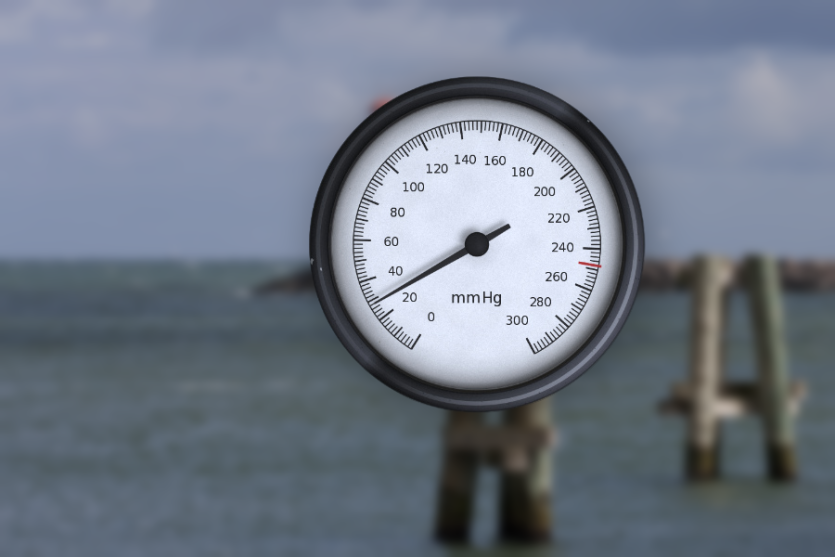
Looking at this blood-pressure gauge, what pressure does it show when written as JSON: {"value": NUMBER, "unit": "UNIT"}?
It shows {"value": 28, "unit": "mmHg"}
